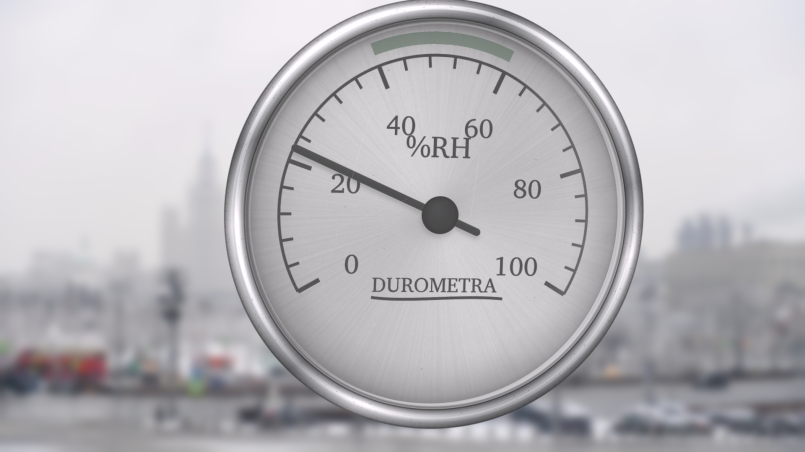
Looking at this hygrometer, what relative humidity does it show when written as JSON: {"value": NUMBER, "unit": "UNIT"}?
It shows {"value": 22, "unit": "%"}
